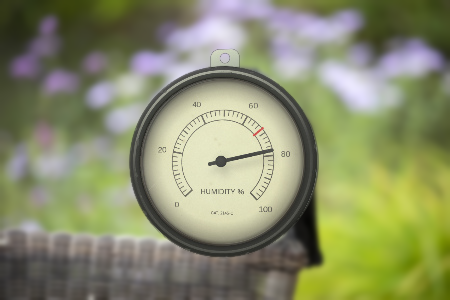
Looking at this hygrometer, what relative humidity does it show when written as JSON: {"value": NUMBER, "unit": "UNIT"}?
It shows {"value": 78, "unit": "%"}
